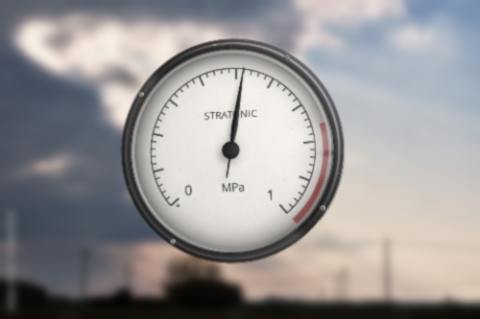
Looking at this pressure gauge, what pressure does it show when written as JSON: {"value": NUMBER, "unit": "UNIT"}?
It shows {"value": 0.52, "unit": "MPa"}
